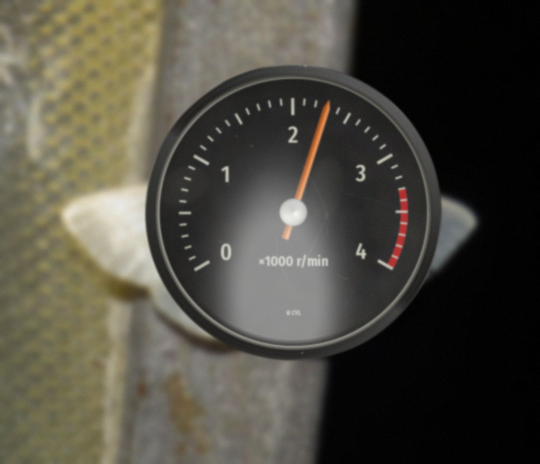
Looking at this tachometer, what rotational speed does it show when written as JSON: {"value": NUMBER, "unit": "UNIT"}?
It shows {"value": 2300, "unit": "rpm"}
